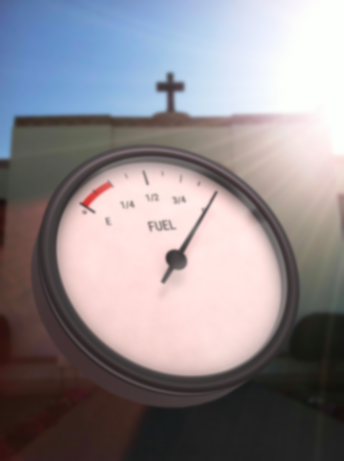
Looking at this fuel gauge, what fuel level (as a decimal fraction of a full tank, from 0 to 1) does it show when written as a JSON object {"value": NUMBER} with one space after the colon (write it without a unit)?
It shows {"value": 1}
